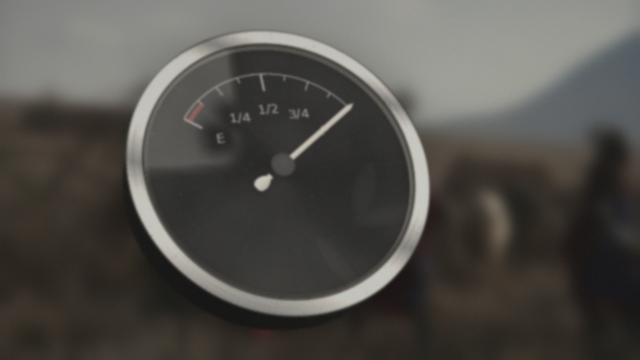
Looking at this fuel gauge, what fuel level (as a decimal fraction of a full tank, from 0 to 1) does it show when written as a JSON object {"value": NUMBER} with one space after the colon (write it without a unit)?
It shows {"value": 1}
